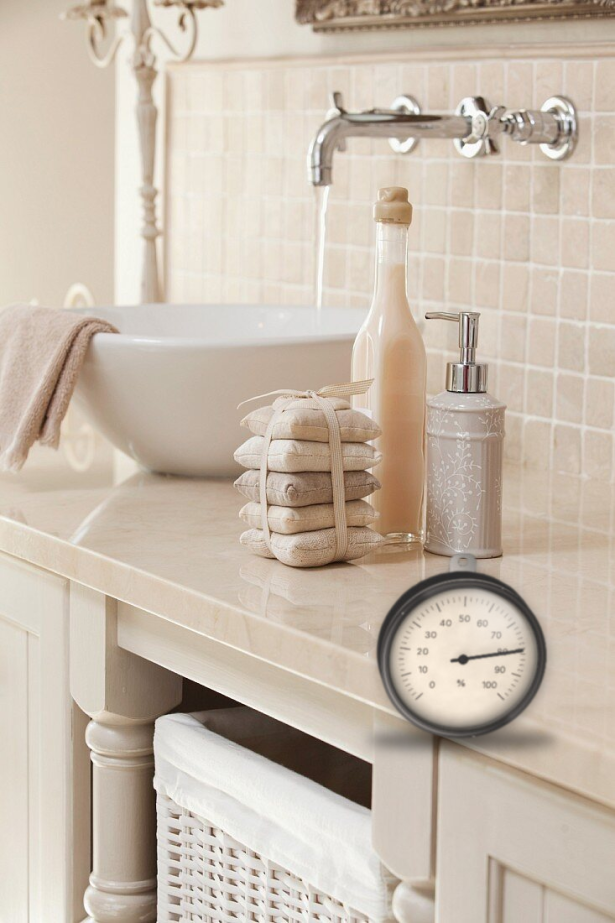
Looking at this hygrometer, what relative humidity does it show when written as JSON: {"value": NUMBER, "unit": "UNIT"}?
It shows {"value": 80, "unit": "%"}
